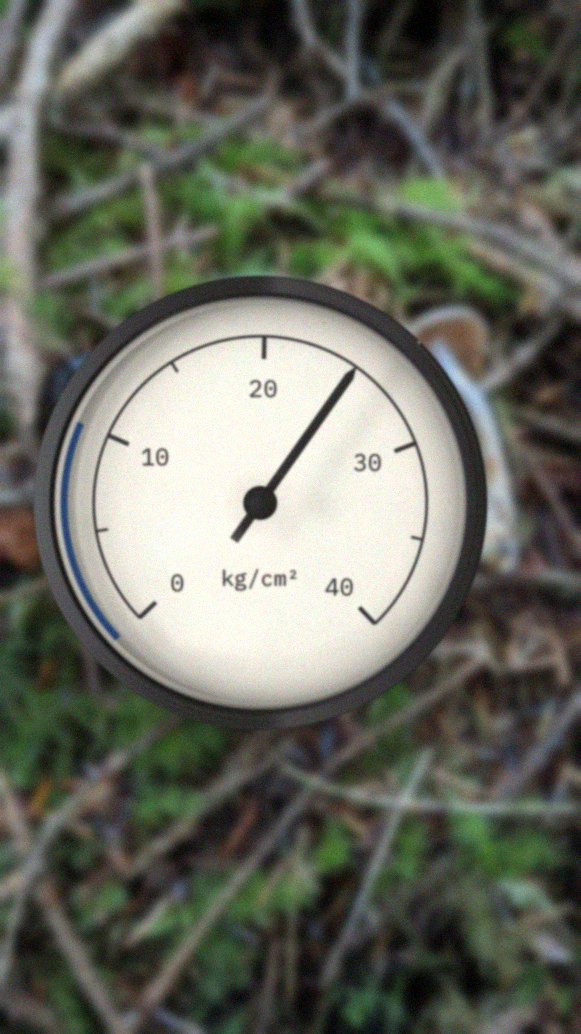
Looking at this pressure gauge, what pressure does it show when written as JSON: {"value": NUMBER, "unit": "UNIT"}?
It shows {"value": 25, "unit": "kg/cm²"}
